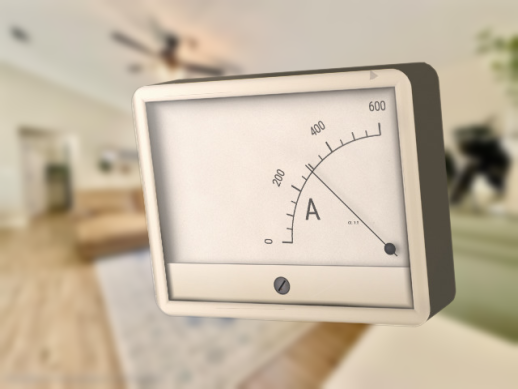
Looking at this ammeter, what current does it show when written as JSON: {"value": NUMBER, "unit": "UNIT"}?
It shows {"value": 300, "unit": "A"}
